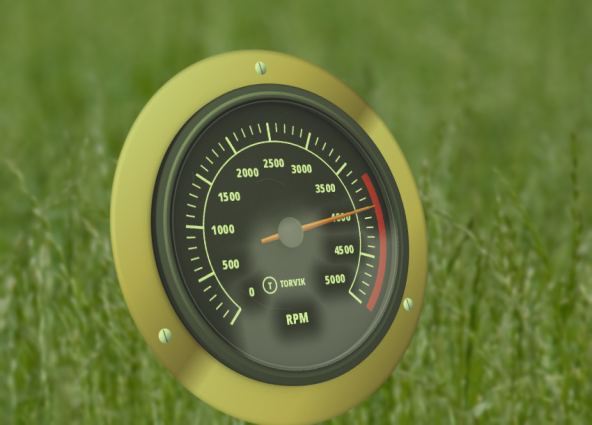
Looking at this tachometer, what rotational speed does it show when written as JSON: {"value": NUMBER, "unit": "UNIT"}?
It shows {"value": 4000, "unit": "rpm"}
